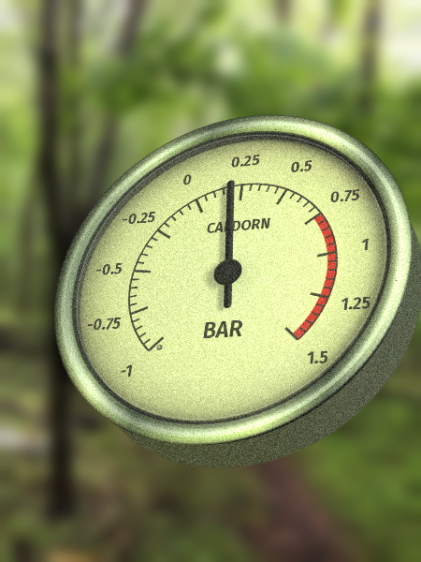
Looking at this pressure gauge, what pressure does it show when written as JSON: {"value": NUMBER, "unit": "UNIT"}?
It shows {"value": 0.2, "unit": "bar"}
